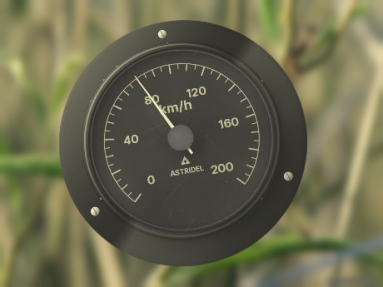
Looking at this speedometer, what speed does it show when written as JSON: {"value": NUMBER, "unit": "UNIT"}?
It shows {"value": 80, "unit": "km/h"}
